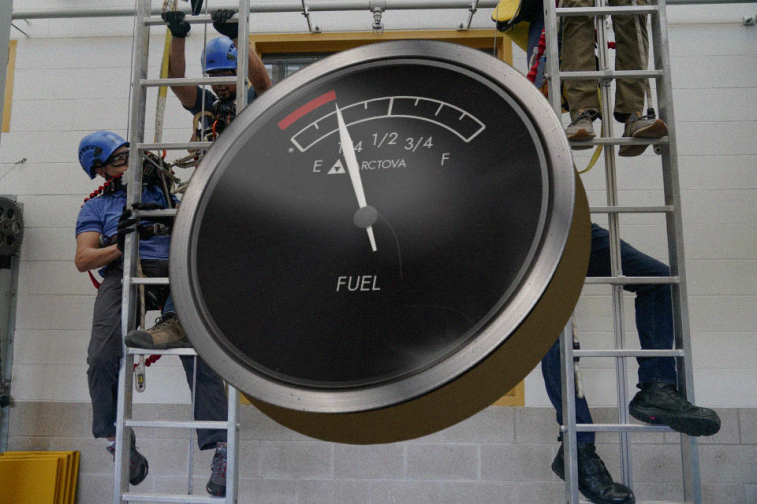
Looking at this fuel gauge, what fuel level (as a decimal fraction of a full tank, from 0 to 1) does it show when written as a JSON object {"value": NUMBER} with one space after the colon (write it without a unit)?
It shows {"value": 0.25}
